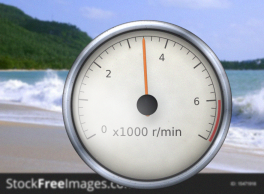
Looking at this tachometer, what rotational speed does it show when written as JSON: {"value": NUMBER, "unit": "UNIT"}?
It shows {"value": 3400, "unit": "rpm"}
